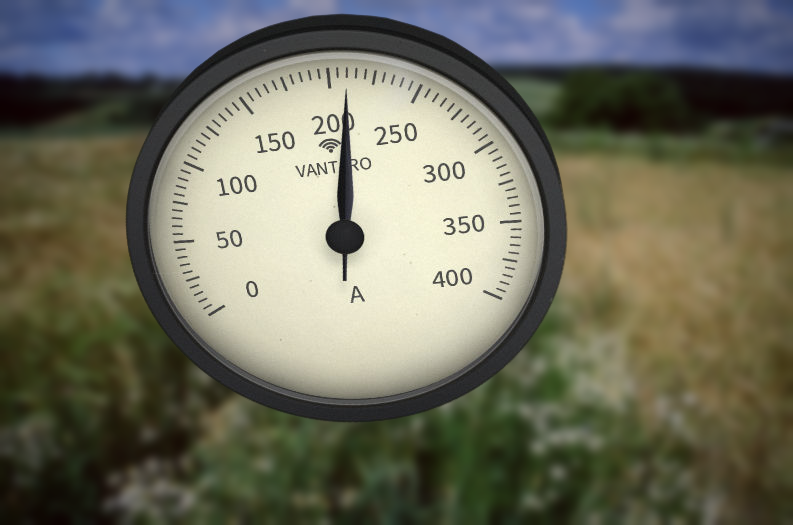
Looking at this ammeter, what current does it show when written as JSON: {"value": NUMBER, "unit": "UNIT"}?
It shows {"value": 210, "unit": "A"}
